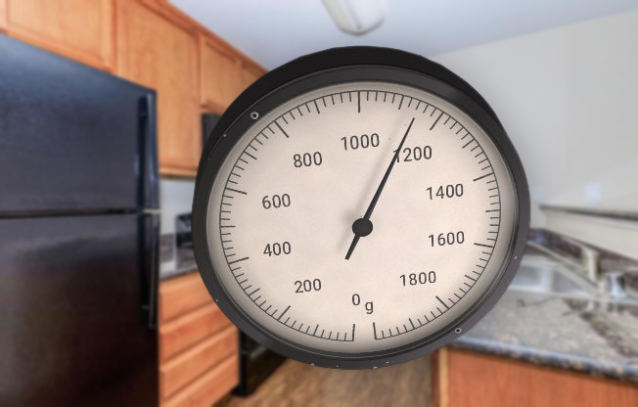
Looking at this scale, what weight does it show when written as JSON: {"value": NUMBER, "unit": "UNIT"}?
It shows {"value": 1140, "unit": "g"}
